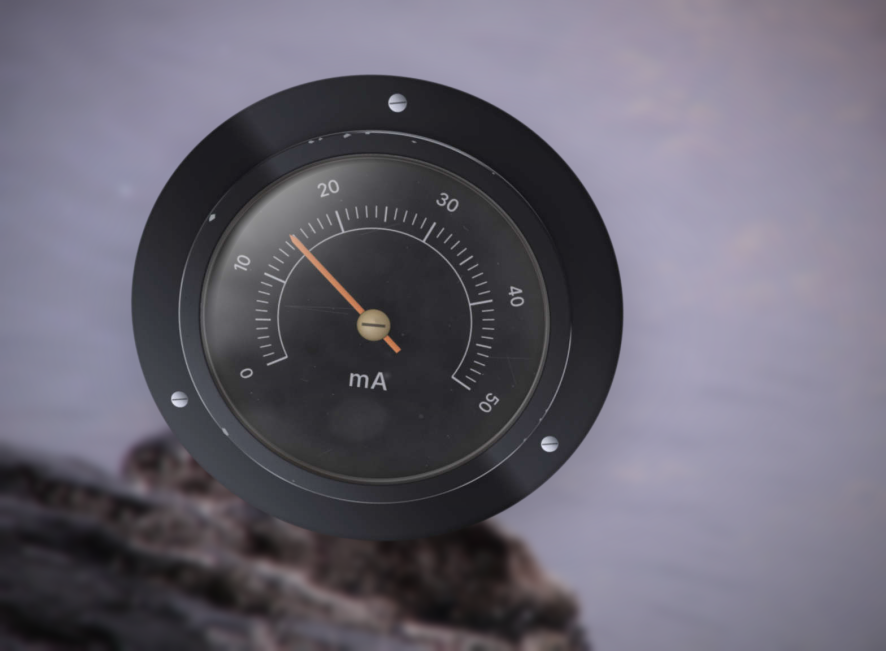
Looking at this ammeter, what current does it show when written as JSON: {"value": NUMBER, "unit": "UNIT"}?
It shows {"value": 15, "unit": "mA"}
